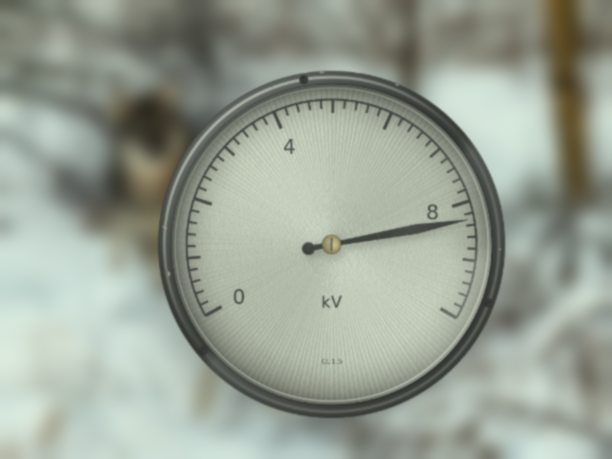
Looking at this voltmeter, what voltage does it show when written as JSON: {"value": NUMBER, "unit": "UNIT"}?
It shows {"value": 8.3, "unit": "kV"}
